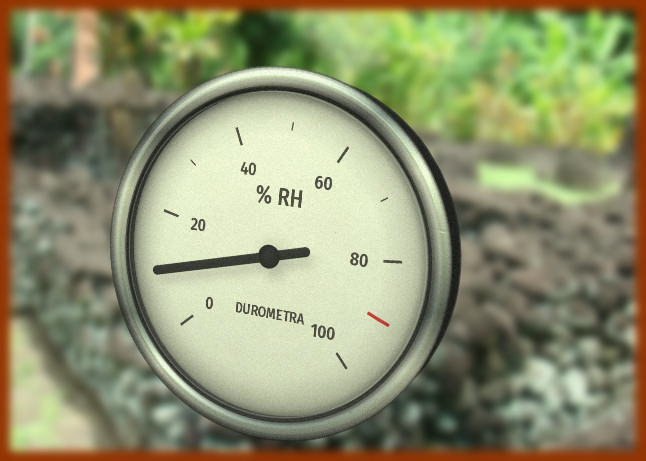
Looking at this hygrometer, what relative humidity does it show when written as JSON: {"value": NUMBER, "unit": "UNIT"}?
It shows {"value": 10, "unit": "%"}
